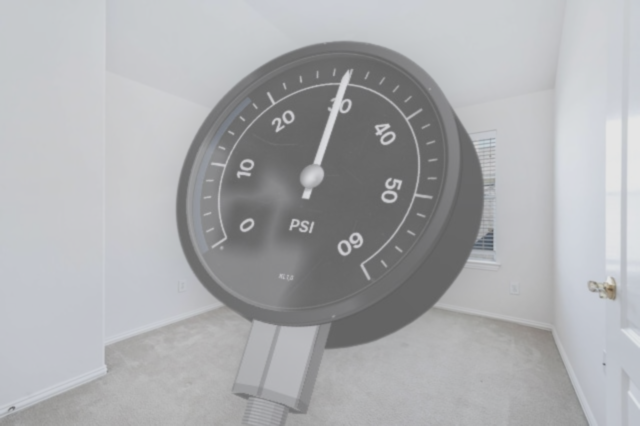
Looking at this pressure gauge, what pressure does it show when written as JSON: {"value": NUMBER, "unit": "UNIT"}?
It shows {"value": 30, "unit": "psi"}
